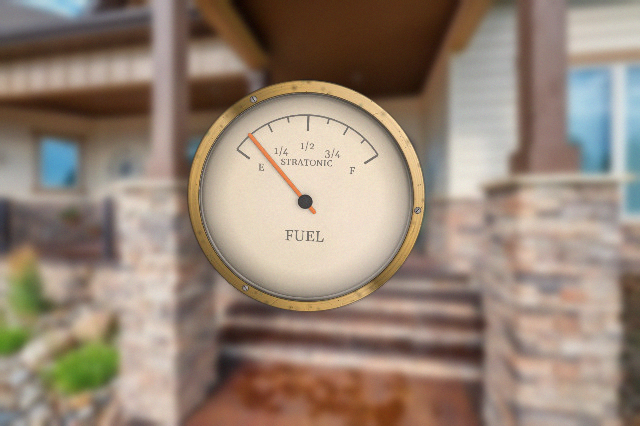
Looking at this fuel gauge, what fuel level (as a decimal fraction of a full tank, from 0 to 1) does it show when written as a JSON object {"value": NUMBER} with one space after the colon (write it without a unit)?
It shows {"value": 0.125}
